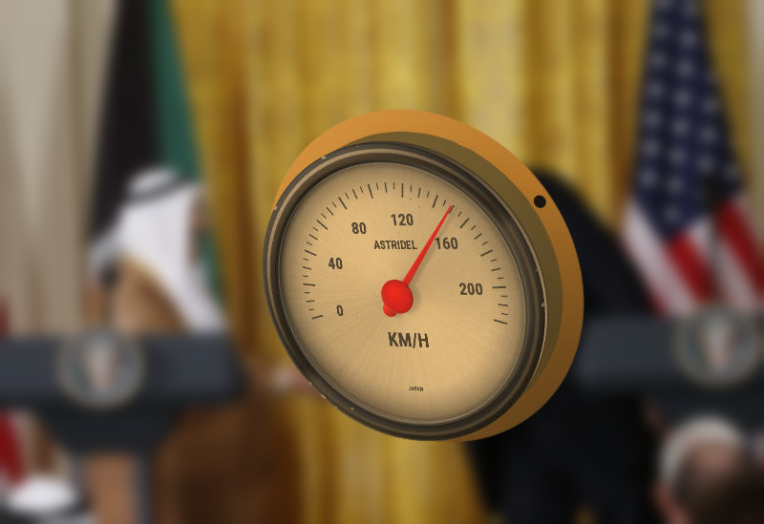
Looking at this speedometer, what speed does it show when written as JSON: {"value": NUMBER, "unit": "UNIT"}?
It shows {"value": 150, "unit": "km/h"}
